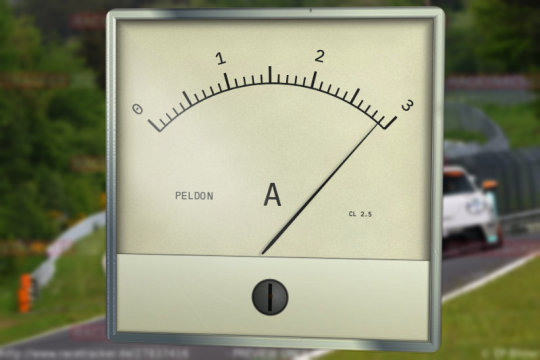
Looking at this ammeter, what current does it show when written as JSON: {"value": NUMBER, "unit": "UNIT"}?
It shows {"value": 2.9, "unit": "A"}
